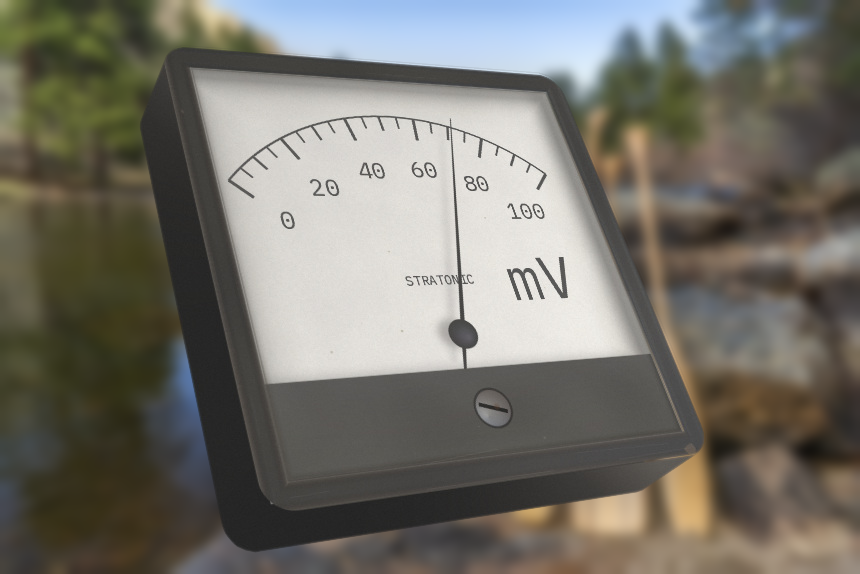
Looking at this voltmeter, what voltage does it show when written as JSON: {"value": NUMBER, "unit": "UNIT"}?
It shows {"value": 70, "unit": "mV"}
